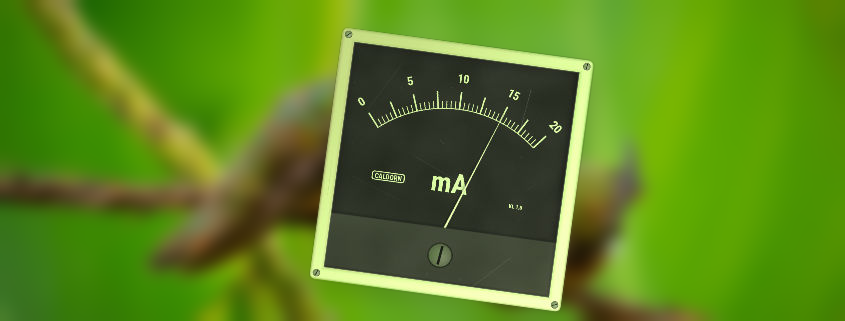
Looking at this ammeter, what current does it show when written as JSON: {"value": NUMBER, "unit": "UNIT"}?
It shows {"value": 15, "unit": "mA"}
